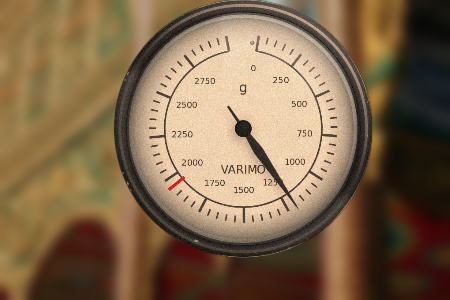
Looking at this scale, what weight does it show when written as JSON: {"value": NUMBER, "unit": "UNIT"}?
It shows {"value": 1200, "unit": "g"}
